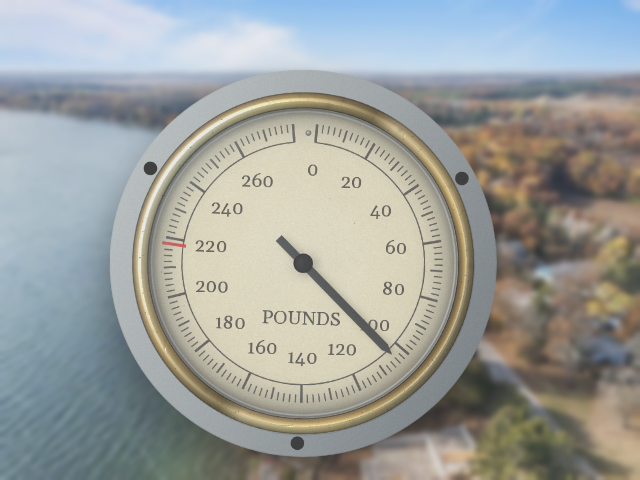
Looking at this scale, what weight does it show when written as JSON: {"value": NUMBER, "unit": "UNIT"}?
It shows {"value": 104, "unit": "lb"}
